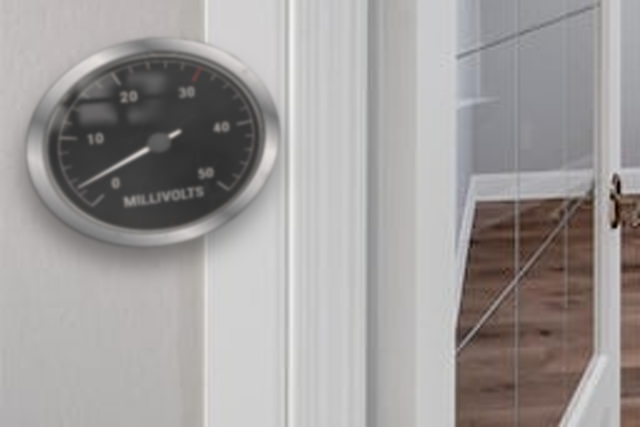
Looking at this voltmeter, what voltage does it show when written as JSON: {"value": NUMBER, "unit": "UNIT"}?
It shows {"value": 3, "unit": "mV"}
